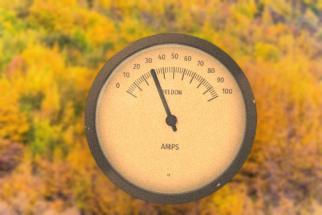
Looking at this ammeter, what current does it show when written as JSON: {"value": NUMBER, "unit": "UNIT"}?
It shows {"value": 30, "unit": "A"}
